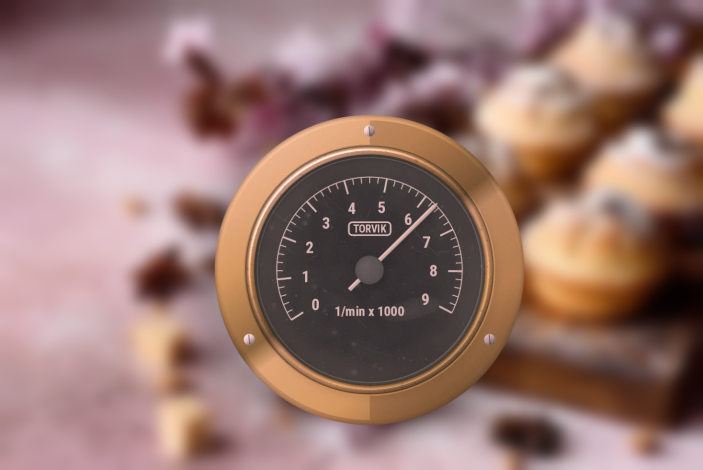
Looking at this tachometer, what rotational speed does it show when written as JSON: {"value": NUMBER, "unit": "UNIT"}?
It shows {"value": 6300, "unit": "rpm"}
